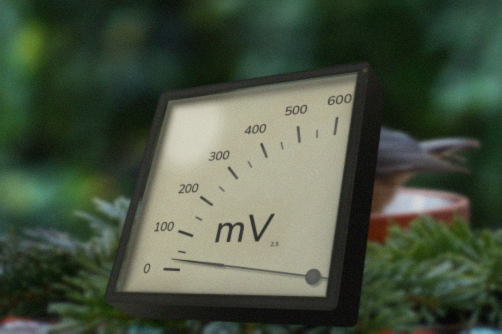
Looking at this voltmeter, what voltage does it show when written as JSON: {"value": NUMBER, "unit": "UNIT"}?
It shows {"value": 25, "unit": "mV"}
